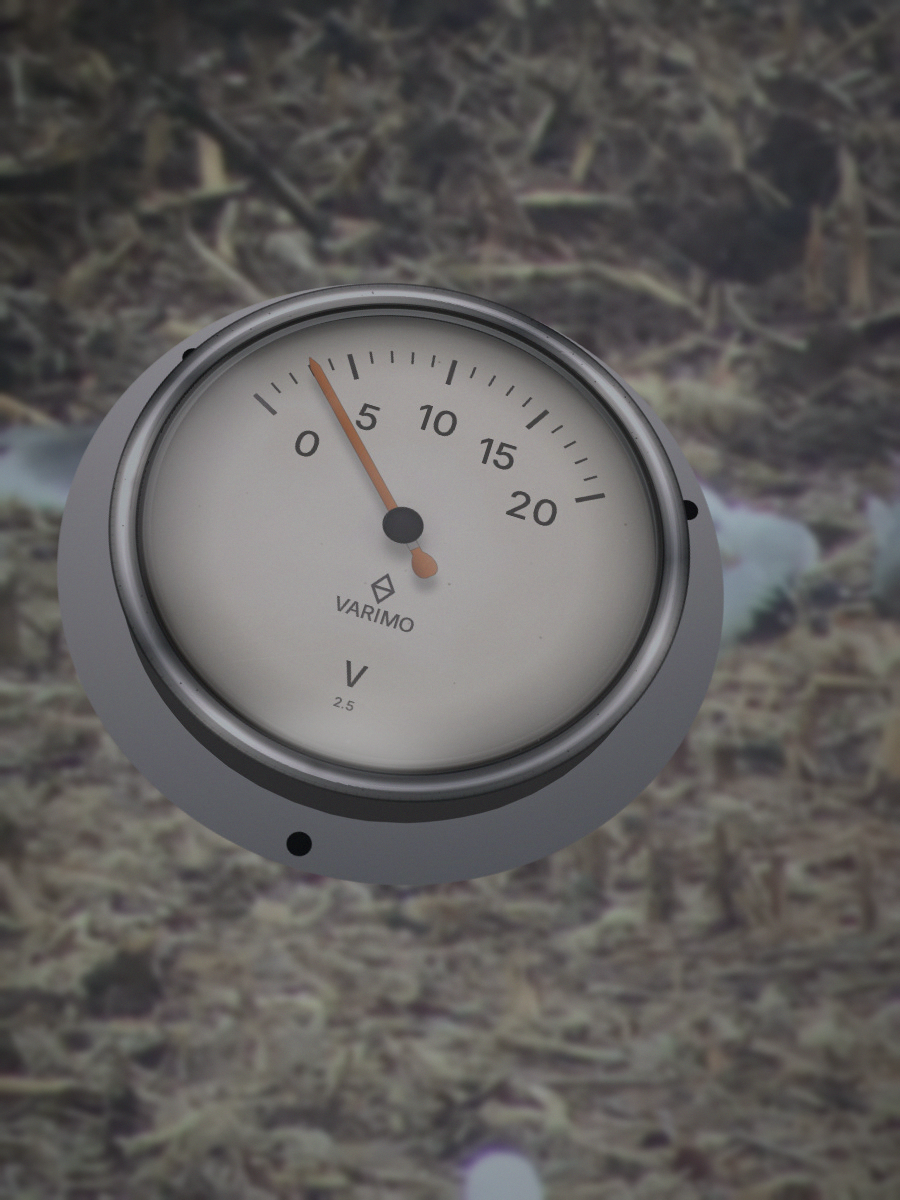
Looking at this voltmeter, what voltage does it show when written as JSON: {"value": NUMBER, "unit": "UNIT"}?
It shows {"value": 3, "unit": "V"}
